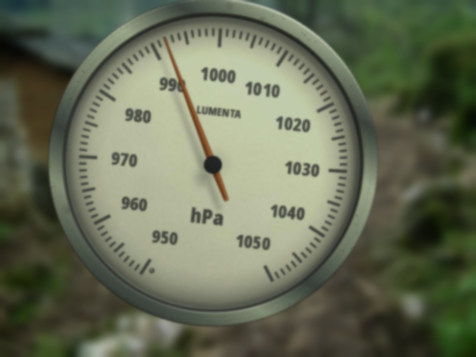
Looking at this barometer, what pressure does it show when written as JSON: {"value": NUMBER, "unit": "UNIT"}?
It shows {"value": 992, "unit": "hPa"}
